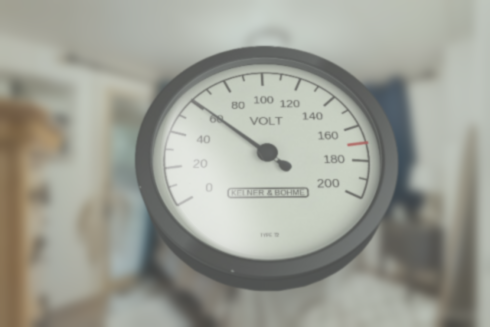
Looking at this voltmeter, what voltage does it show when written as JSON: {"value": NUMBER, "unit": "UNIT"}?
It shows {"value": 60, "unit": "V"}
